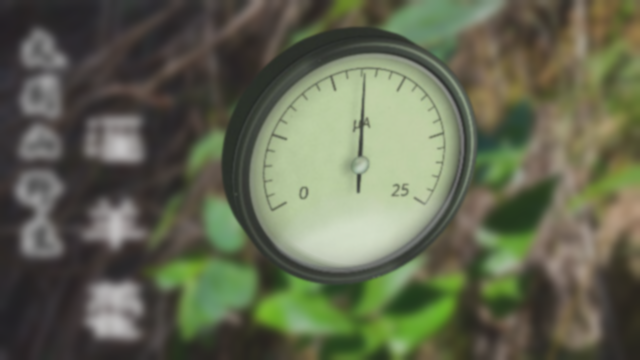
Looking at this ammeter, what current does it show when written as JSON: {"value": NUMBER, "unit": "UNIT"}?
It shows {"value": 12, "unit": "µA"}
